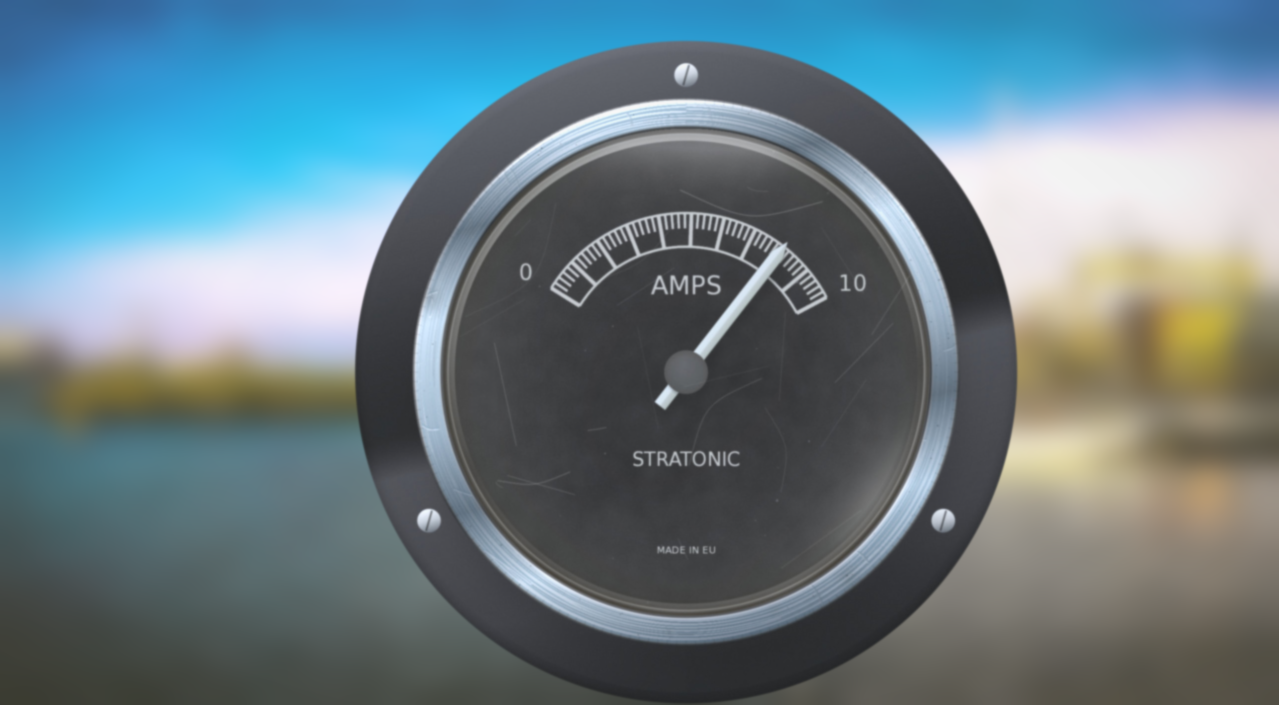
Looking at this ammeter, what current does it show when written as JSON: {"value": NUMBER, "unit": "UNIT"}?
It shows {"value": 8, "unit": "A"}
